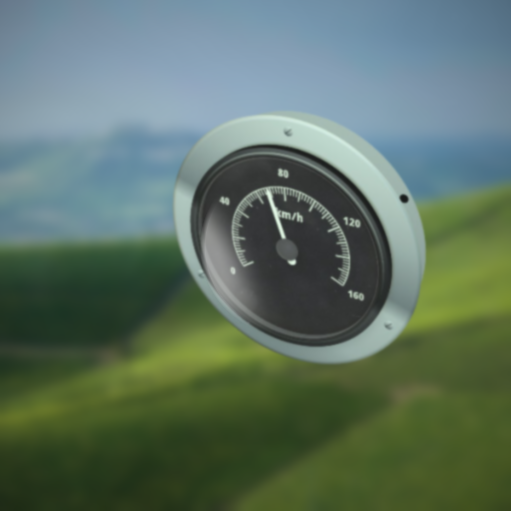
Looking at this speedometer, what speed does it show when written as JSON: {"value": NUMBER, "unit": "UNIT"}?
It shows {"value": 70, "unit": "km/h"}
